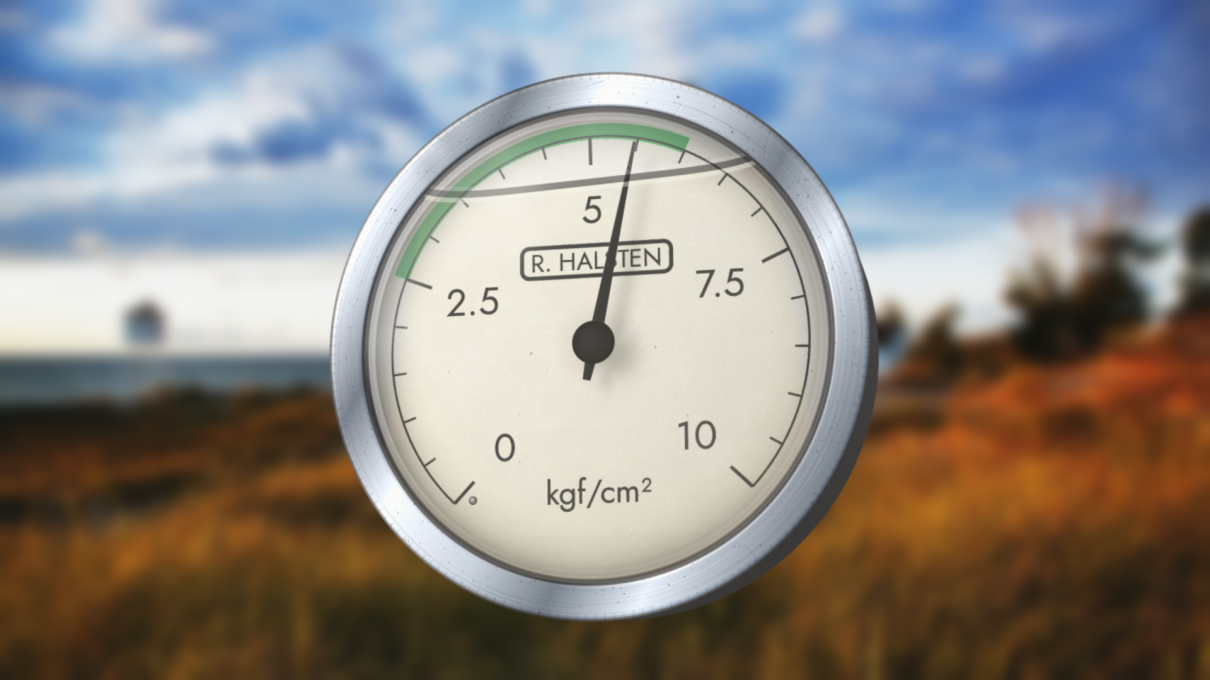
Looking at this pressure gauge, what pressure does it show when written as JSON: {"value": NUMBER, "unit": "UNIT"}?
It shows {"value": 5.5, "unit": "kg/cm²"}
